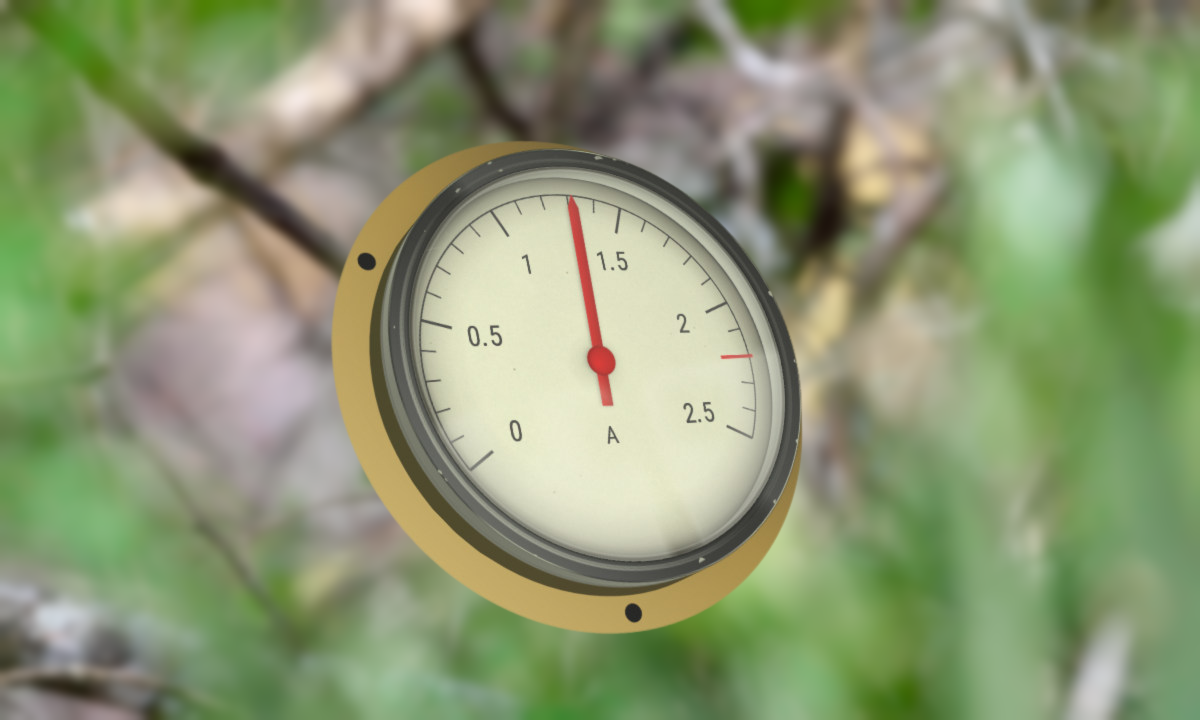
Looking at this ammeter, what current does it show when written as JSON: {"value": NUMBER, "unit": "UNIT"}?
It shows {"value": 1.3, "unit": "A"}
